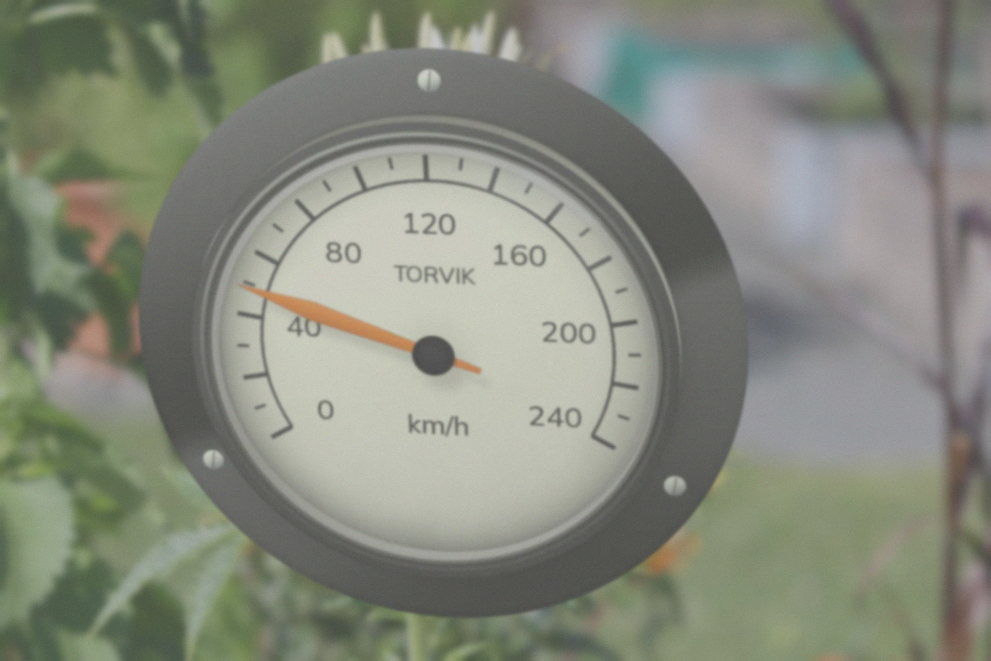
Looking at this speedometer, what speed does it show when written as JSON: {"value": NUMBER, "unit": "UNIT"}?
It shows {"value": 50, "unit": "km/h"}
